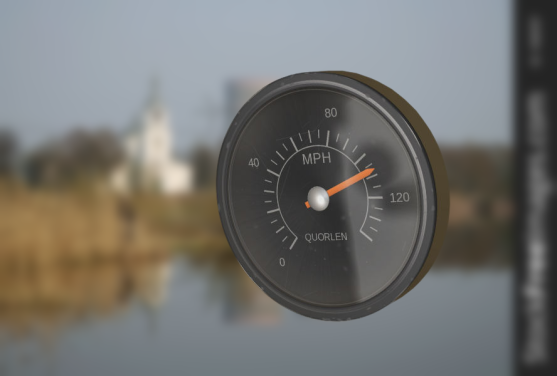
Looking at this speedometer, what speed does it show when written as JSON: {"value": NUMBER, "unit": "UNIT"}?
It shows {"value": 107.5, "unit": "mph"}
